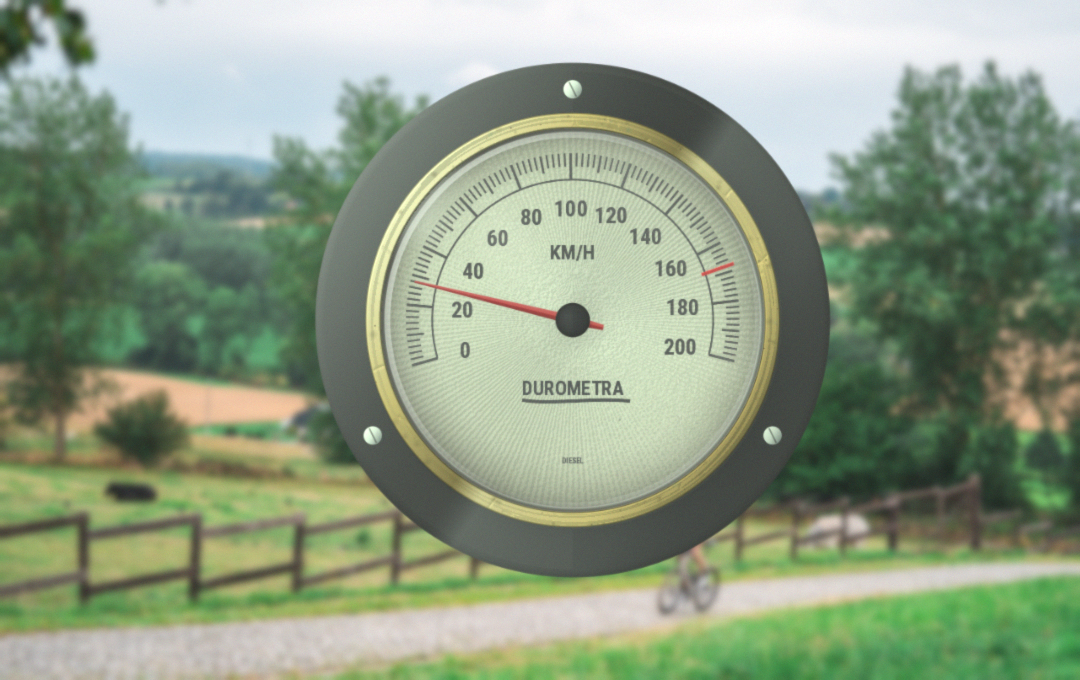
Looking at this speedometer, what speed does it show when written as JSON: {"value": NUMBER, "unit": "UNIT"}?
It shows {"value": 28, "unit": "km/h"}
